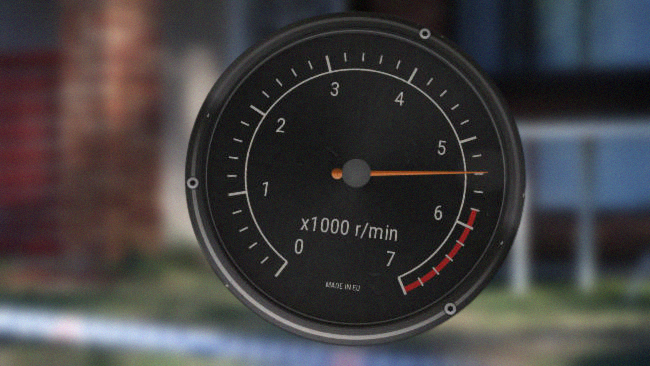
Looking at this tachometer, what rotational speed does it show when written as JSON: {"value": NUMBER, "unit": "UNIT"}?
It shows {"value": 5400, "unit": "rpm"}
